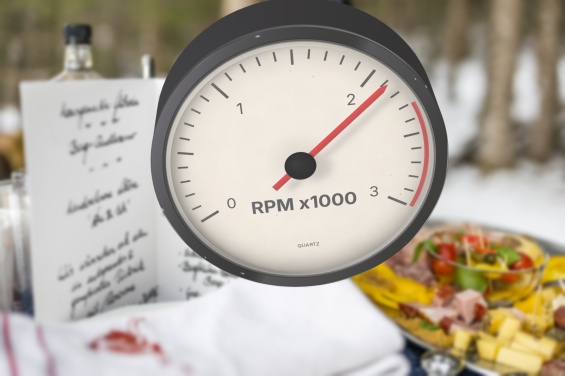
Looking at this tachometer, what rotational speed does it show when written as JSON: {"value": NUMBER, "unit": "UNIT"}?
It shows {"value": 2100, "unit": "rpm"}
